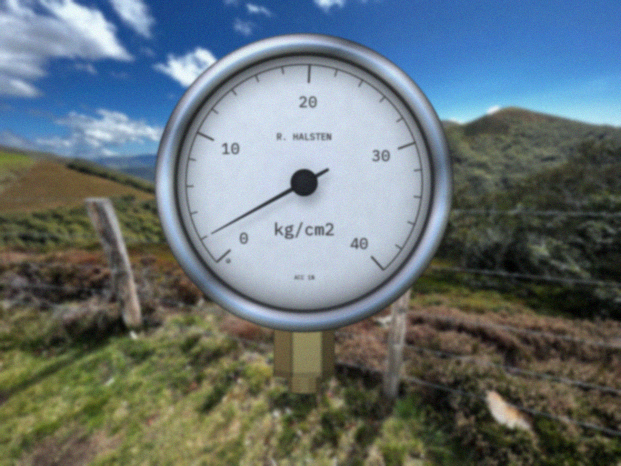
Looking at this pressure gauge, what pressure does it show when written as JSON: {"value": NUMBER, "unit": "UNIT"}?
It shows {"value": 2, "unit": "kg/cm²"}
